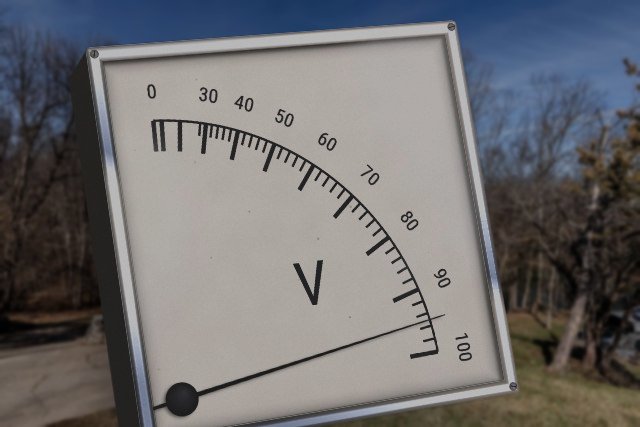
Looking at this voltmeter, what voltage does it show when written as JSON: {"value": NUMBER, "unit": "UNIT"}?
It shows {"value": 95, "unit": "V"}
